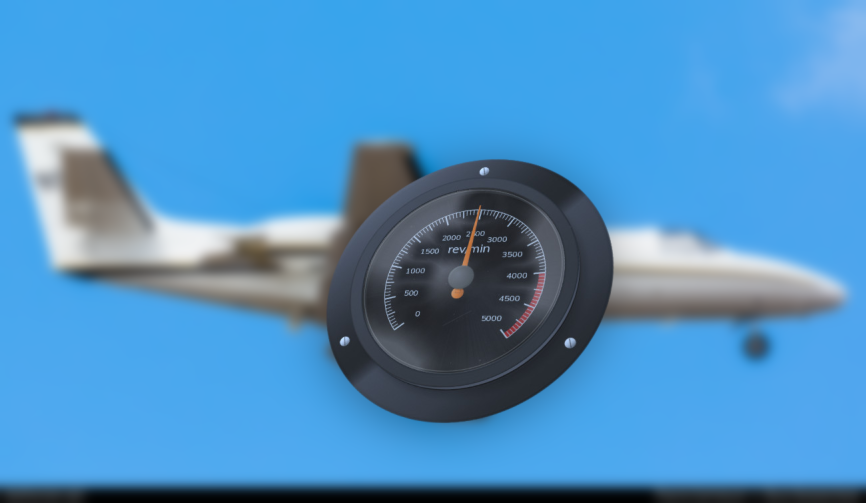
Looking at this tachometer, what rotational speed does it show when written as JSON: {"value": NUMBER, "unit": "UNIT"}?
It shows {"value": 2500, "unit": "rpm"}
